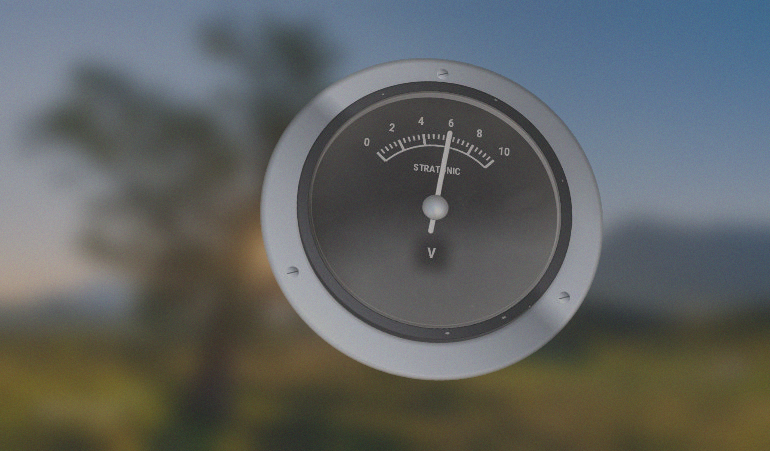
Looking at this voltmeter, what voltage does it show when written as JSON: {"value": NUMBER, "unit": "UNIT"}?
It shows {"value": 6, "unit": "V"}
